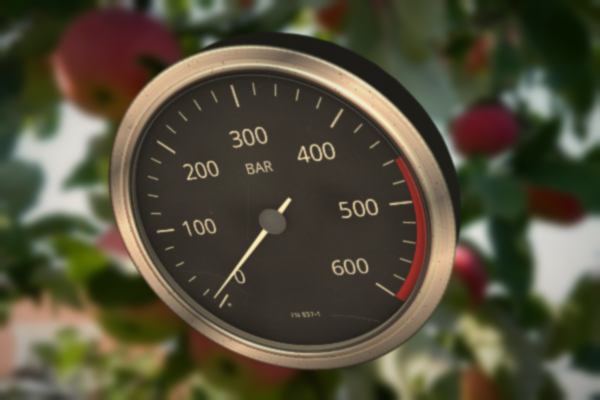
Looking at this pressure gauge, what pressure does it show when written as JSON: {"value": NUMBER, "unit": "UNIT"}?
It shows {"value": 10, "unit": "bar"}
